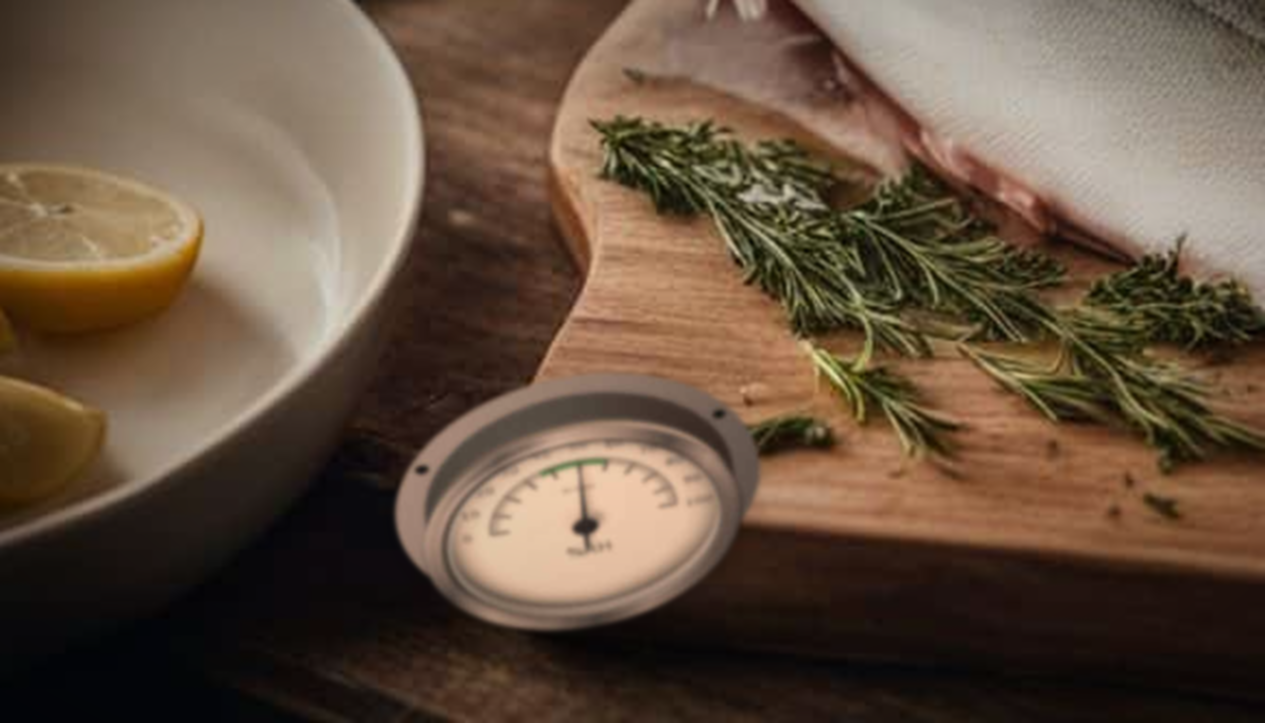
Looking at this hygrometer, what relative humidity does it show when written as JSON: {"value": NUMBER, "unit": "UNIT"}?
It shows {"value": 50, "unit": "%"}
